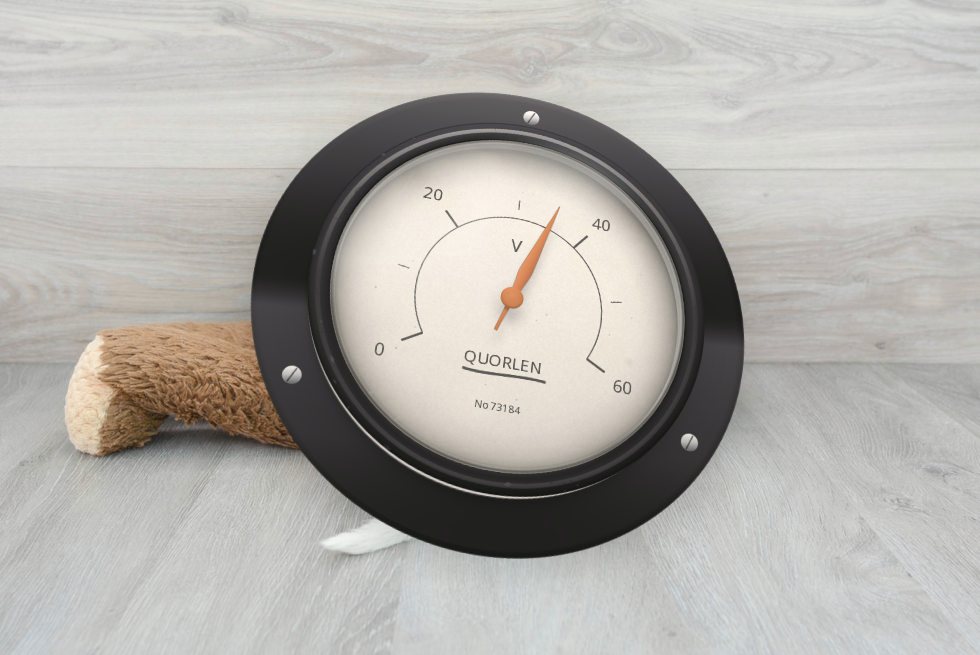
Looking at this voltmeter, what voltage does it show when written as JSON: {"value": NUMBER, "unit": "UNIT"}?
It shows {"value": 35, "unit": "V"}
